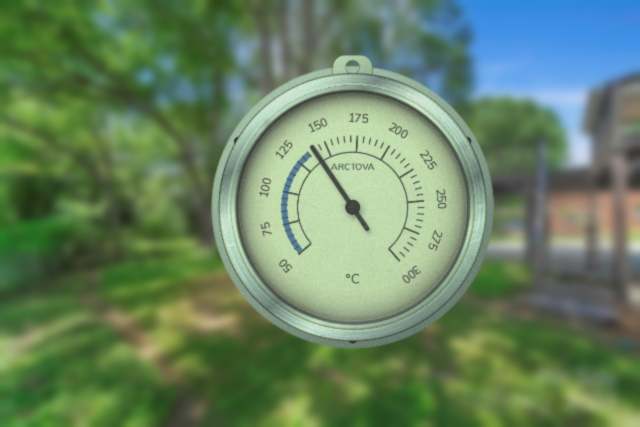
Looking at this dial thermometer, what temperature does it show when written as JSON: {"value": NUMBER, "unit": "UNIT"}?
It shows {"value": 140, "unit": "°C"}
